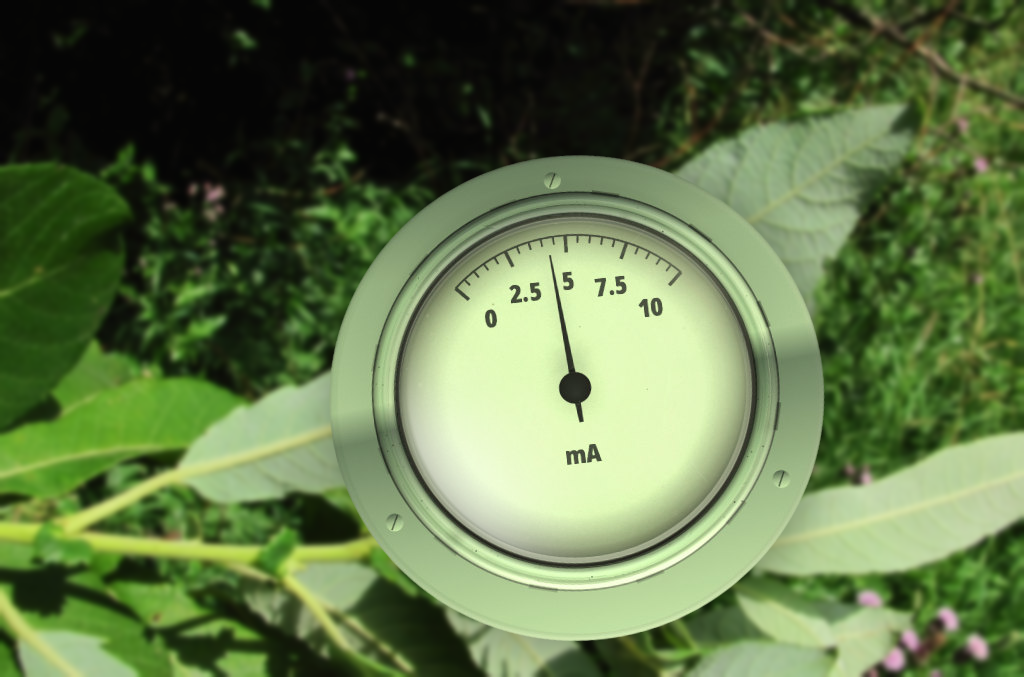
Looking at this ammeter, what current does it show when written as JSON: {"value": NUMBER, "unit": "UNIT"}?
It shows {"value": 4.25, "unit": "mA"}
